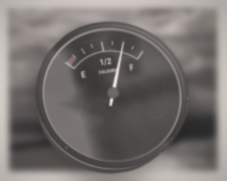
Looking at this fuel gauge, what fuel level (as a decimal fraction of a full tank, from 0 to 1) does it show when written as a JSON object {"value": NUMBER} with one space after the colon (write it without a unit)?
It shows {"value": 0.75}
